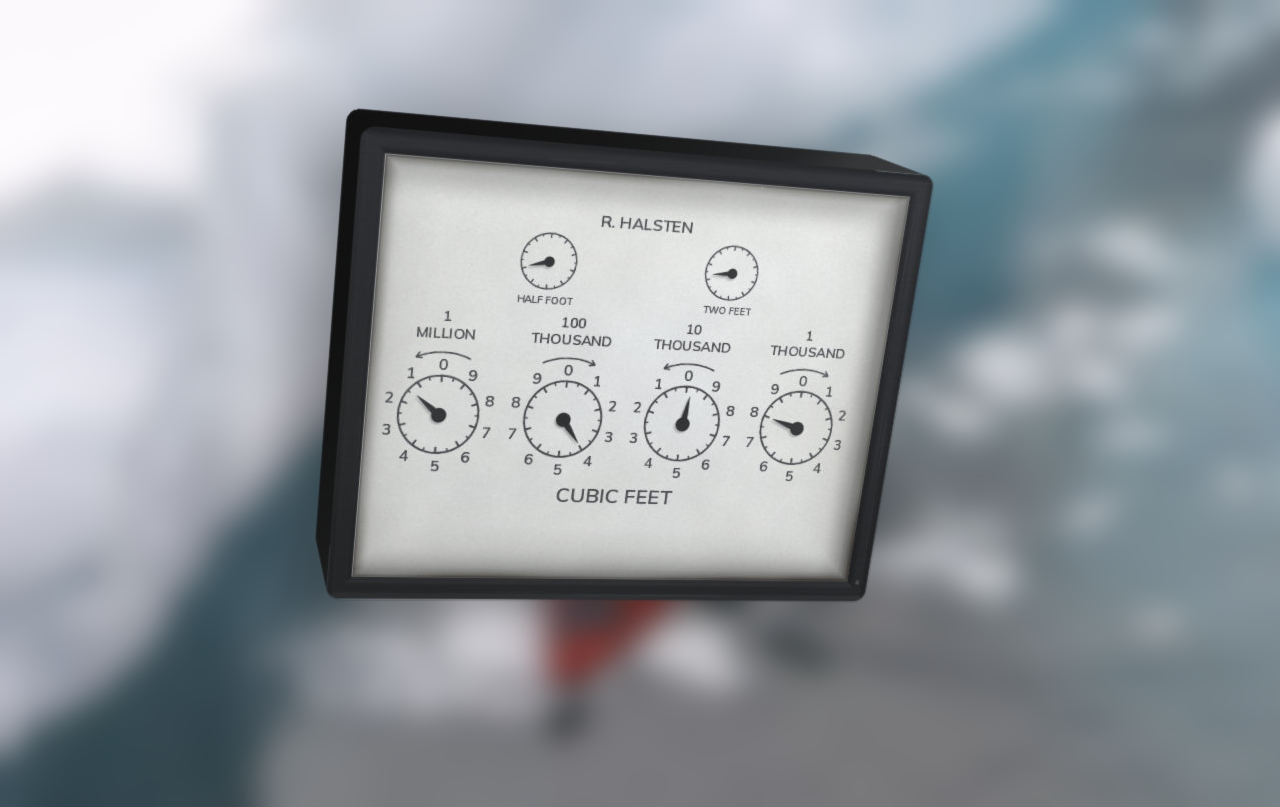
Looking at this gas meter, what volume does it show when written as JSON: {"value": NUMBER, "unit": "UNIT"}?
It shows {"value": 139800, "unit": "ft³"}
